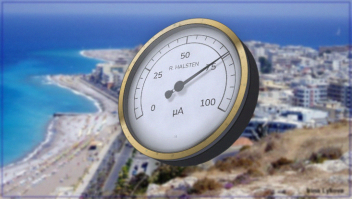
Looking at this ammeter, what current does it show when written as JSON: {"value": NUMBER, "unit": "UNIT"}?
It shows {"value": 75, "unit": "µA"}
